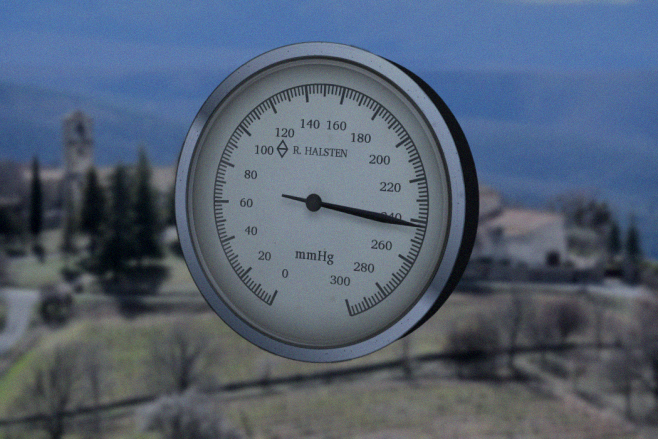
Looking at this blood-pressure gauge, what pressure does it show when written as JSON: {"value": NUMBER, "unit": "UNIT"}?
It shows {"value": 242, "unit": "mmHg"}
